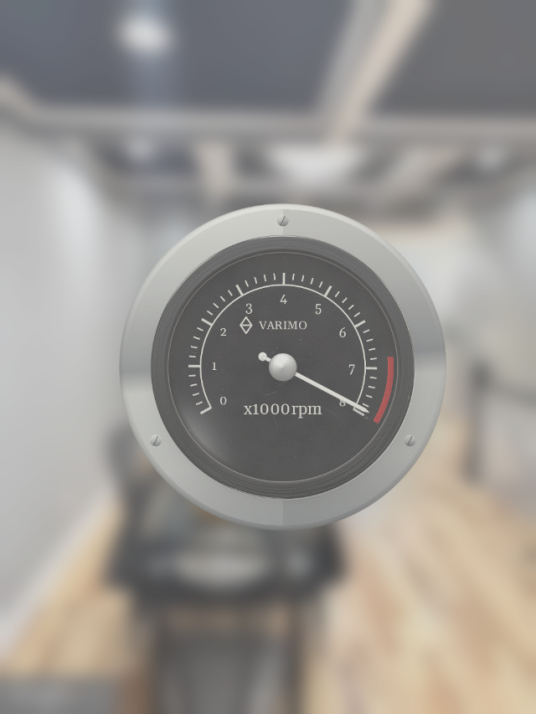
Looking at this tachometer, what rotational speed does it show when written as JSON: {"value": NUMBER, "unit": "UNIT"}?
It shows {"value": 7900, "unit": "rpm"}
